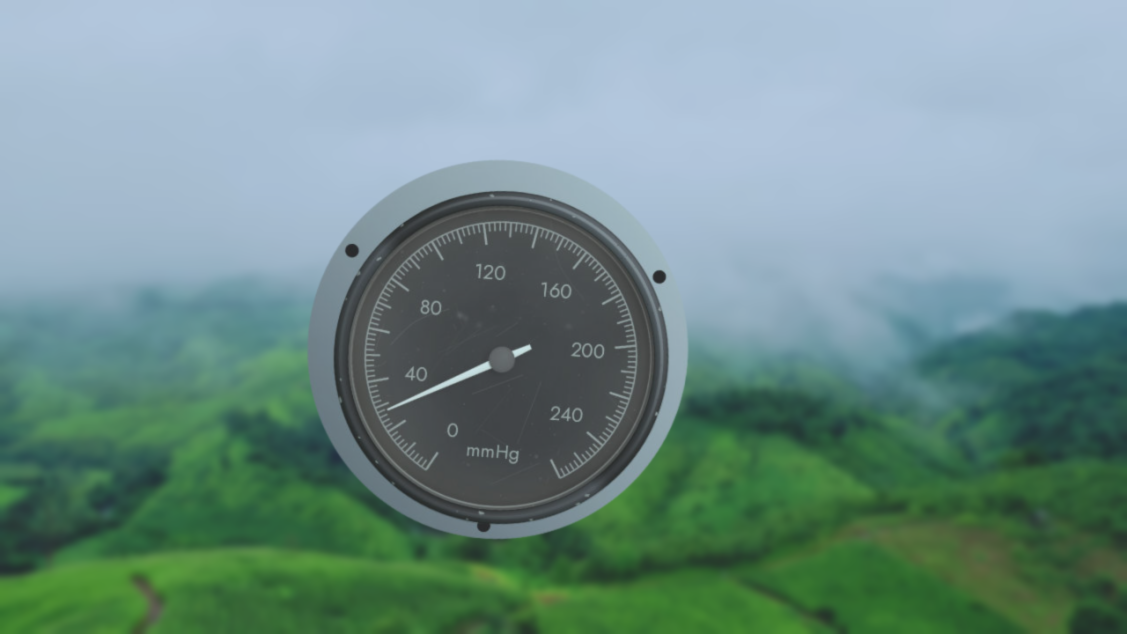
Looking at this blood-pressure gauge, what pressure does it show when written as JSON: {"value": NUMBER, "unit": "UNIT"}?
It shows {"value": 28, "unit": "mmHg"}
